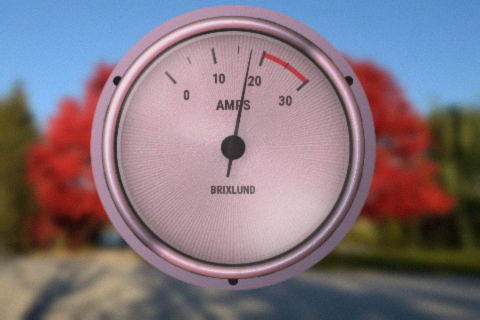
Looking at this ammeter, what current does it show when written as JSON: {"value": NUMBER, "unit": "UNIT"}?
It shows {"value": 17.5, "unit": "A"}
